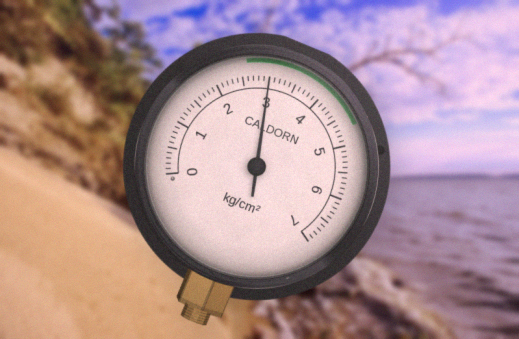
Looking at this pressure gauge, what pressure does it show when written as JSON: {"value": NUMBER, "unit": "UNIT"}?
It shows {"value": 3, "unit": "kg/cm²"}
